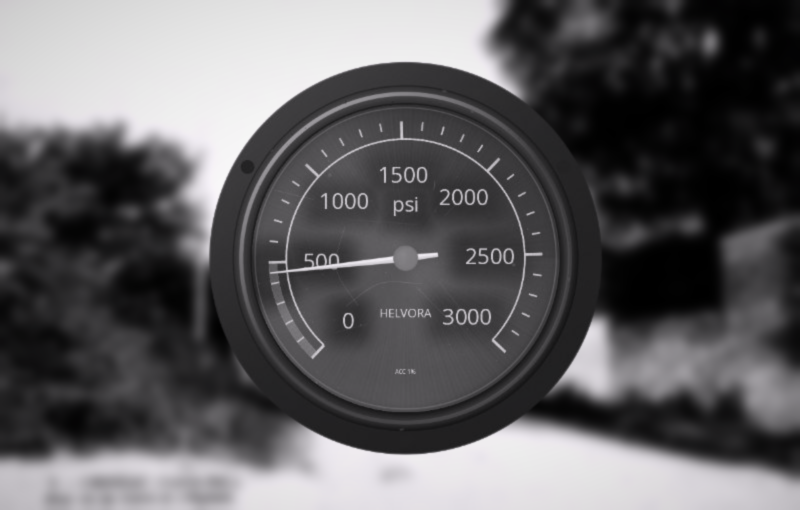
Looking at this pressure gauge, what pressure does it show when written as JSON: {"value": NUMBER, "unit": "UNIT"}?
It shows {"value": 450, "unit": "psi"}
